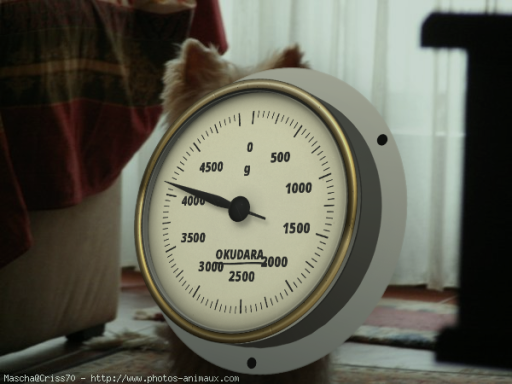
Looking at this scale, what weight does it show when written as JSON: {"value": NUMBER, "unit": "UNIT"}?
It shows {"value": 4100, "unit": "g"}
